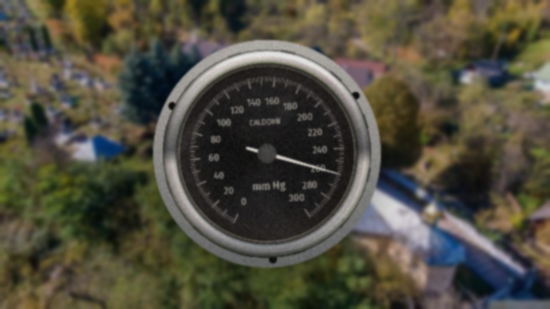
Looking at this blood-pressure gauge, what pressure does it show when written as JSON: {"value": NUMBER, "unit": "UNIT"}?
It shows {"value": 260, "unit": "mmHg"}
